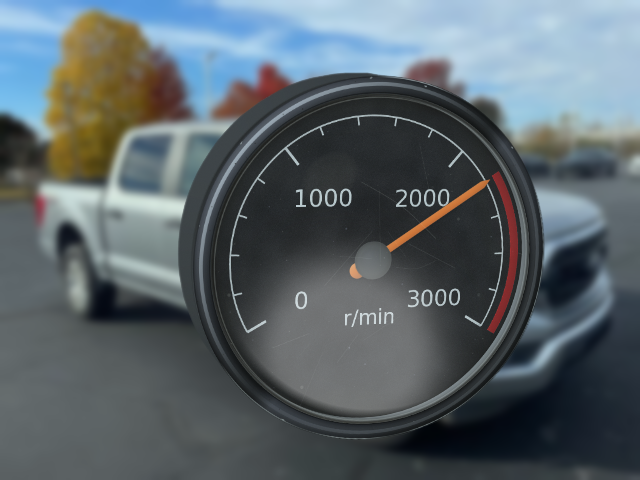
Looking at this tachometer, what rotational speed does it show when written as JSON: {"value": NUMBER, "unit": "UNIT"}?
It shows {"value": 2200, "unit": "rpm"}
